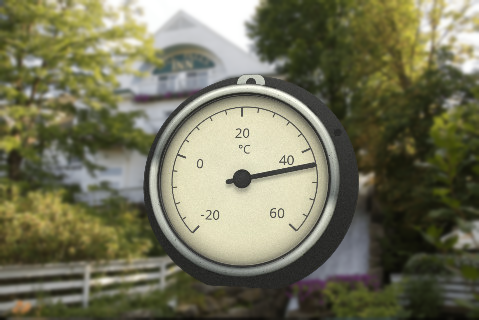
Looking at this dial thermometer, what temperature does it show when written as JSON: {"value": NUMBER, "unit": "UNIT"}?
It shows {"value": 44, "unit": "°C"}
